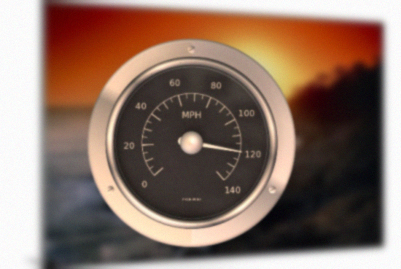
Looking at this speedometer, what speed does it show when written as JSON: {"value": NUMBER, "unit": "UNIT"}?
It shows {"value": 120, "unit": "mph"}
